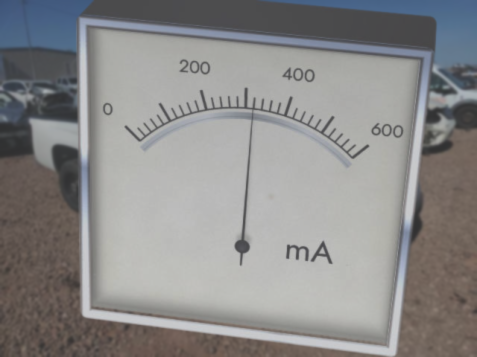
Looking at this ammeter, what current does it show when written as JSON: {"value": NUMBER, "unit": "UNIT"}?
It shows {"value": 320, "unit": "mA"}
